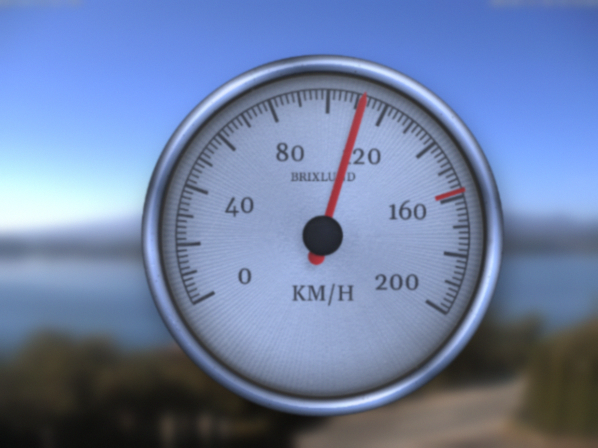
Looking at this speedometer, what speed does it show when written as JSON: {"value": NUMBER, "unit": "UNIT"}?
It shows {"value": 112, "unit": "km/h"}
